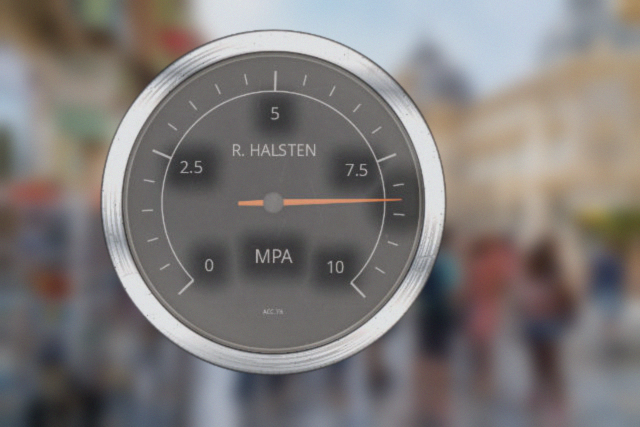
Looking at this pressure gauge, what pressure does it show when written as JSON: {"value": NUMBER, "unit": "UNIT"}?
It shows {"value": 8.25, "unit": "MPa"}
